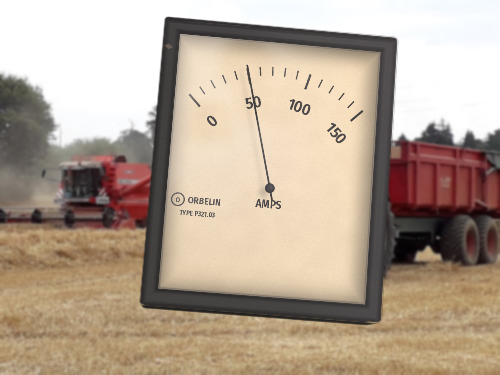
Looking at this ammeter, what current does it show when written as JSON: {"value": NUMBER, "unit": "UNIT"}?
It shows {"value": 50, "unit": "A"}
